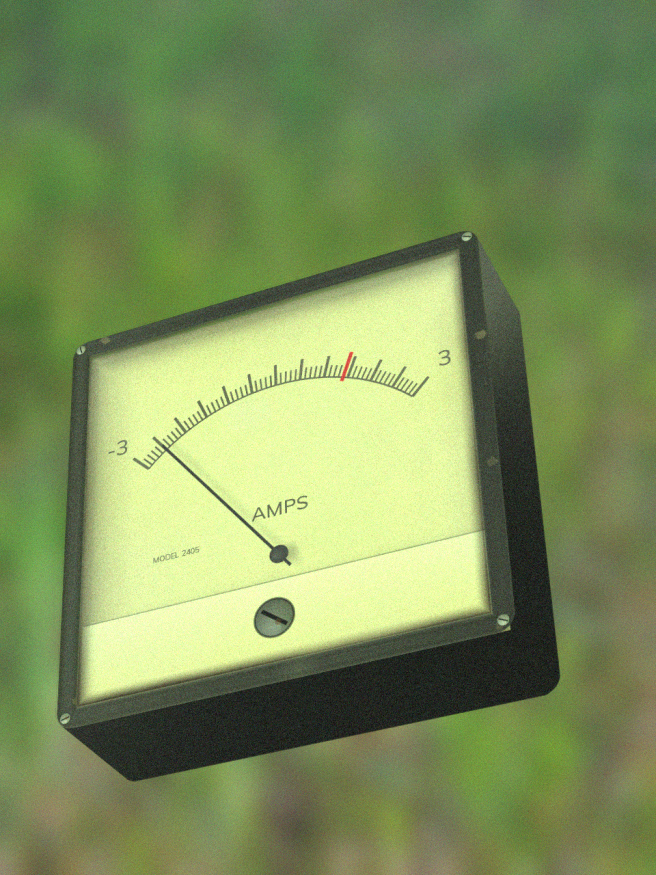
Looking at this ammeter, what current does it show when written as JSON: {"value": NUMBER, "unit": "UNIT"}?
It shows {"value": -2.5, "unit": "A"}
